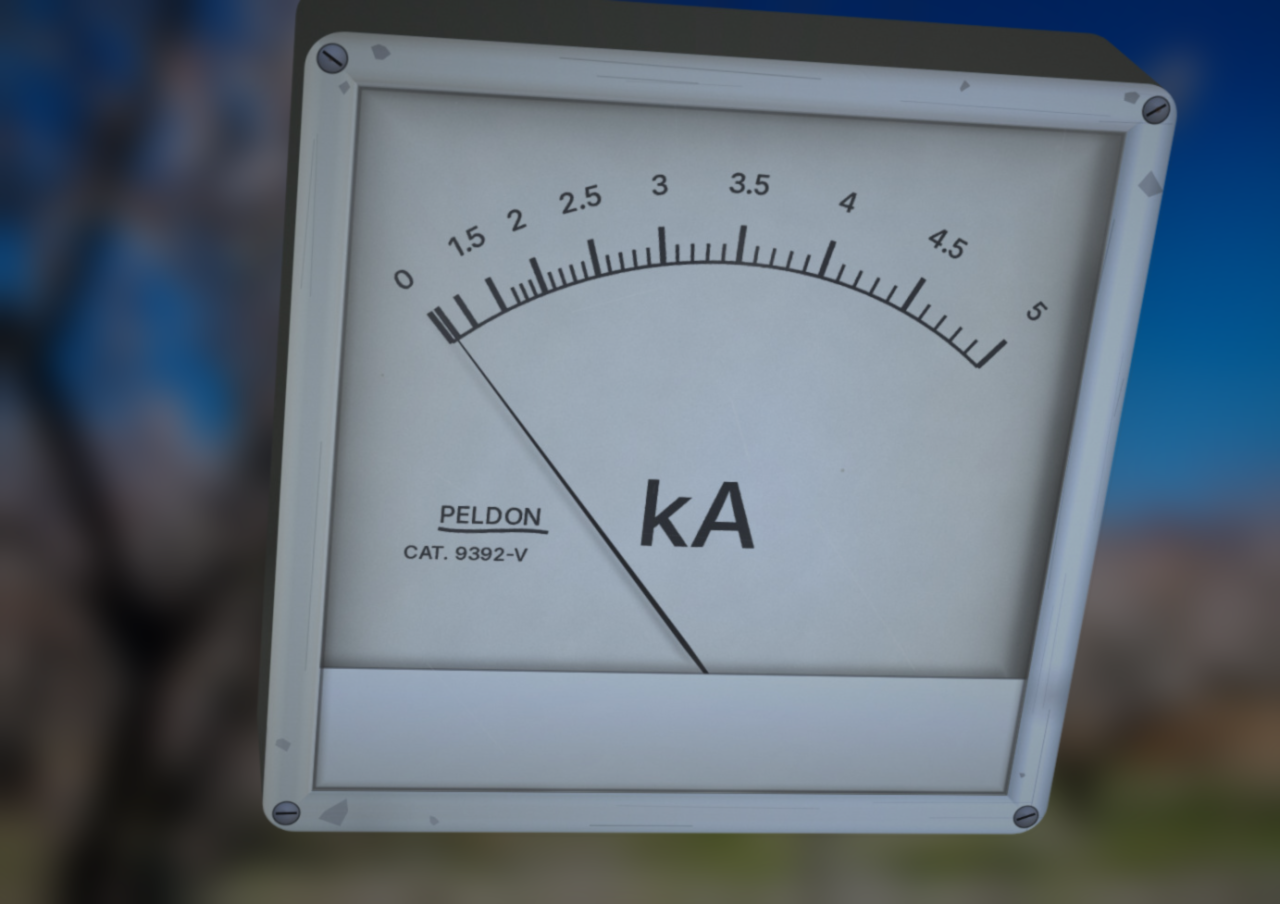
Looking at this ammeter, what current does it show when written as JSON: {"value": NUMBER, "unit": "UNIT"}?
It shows {"value": 0.5, "unit": "kA"}
